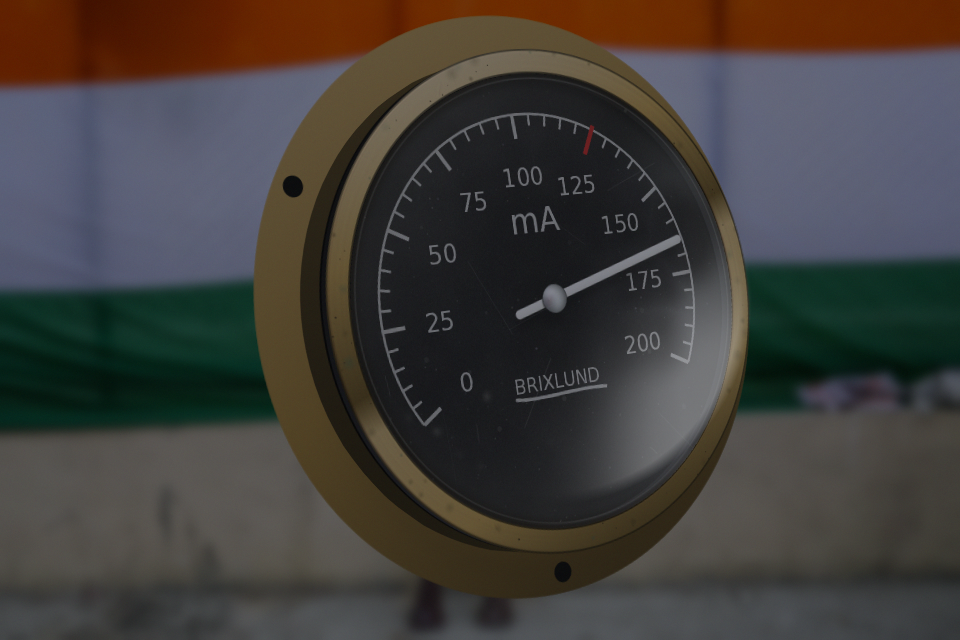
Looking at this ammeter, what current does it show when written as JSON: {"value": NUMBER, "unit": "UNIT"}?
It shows {"value": 165, "unit": "mA"}
